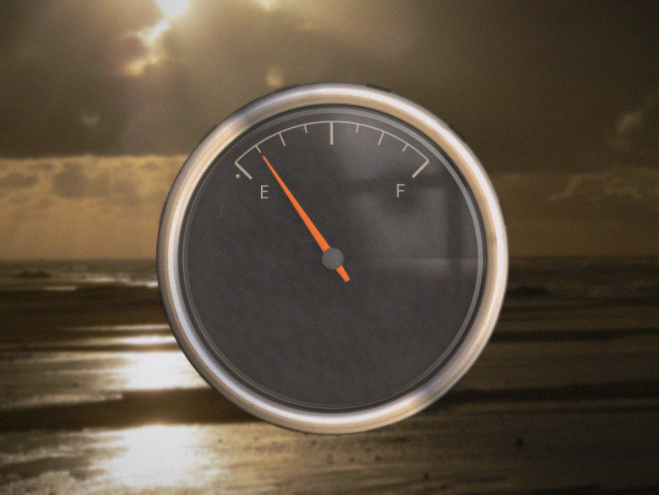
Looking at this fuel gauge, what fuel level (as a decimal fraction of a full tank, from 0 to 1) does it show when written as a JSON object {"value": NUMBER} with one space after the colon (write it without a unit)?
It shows {"value": 0.125}
